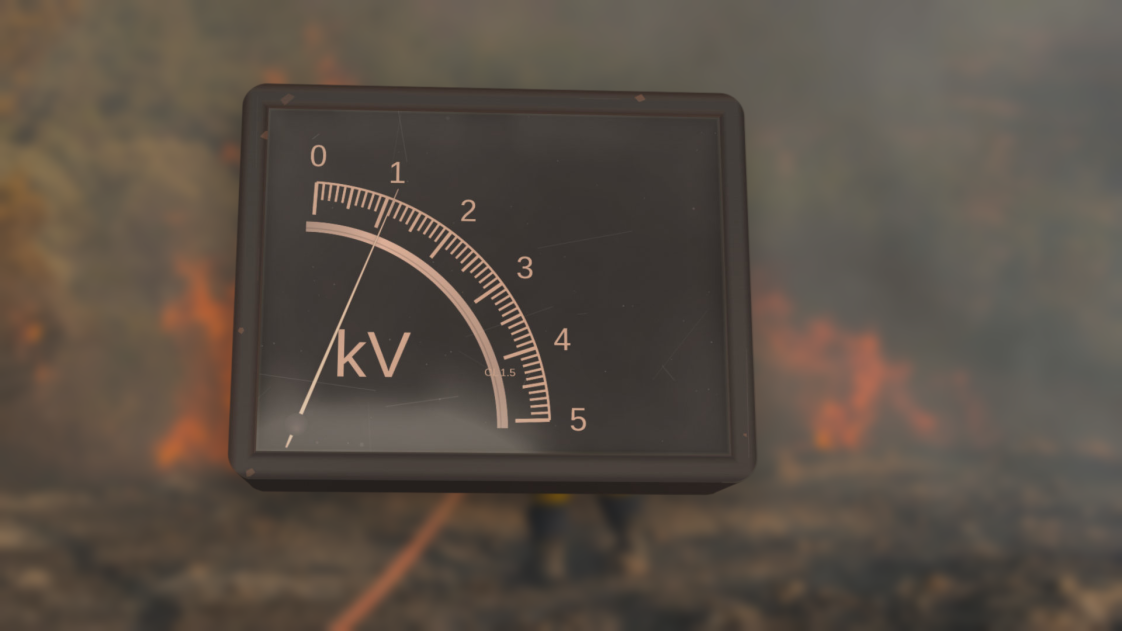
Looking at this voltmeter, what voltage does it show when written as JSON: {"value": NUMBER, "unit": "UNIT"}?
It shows {"value": 1.1, "unit": "kV"}
